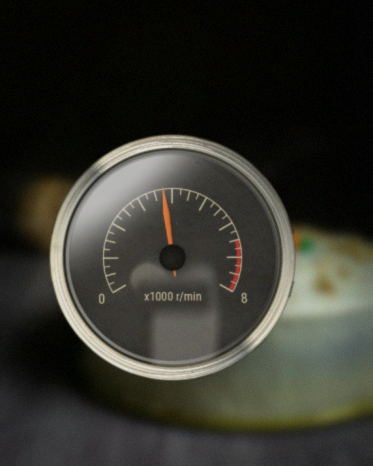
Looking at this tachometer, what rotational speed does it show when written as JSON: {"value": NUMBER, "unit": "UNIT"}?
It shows {"value": 3750, "unit": "rpm"}
